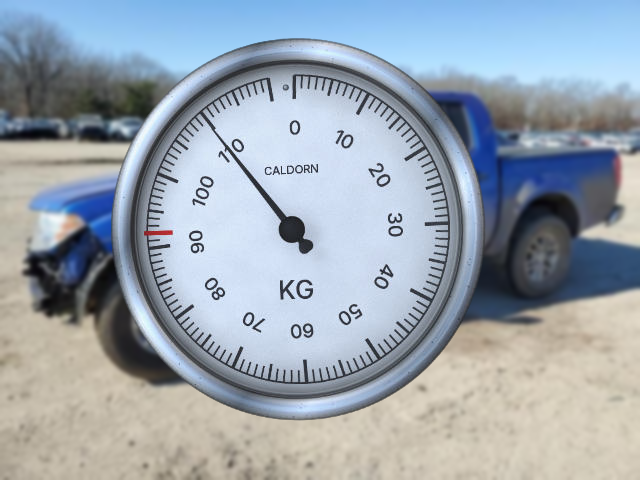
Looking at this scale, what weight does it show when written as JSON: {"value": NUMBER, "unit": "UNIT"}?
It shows {"value": 110, "unit": "kg"}
